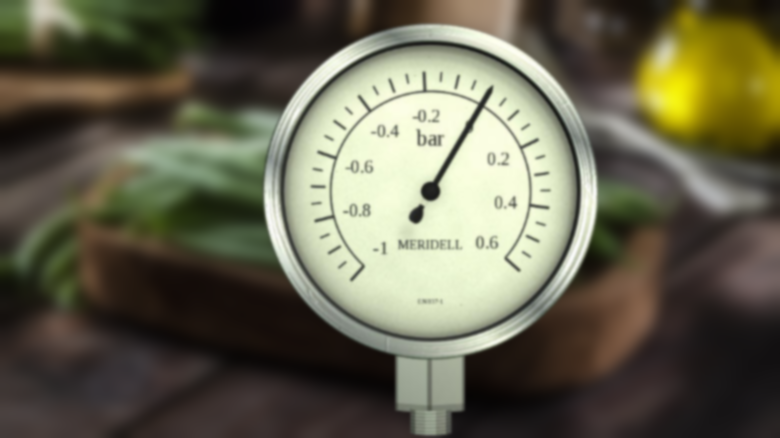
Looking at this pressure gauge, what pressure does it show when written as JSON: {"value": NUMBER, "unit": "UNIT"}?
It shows {"value": 0, "unit": "bar"}
